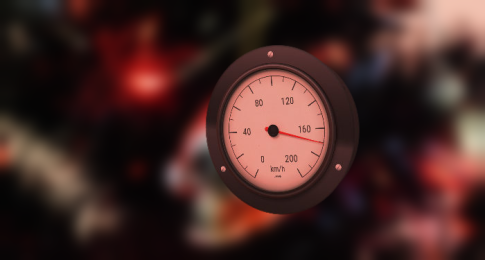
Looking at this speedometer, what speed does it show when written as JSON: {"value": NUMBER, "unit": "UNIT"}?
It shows {"value": 170, "unit": "km/h"}
